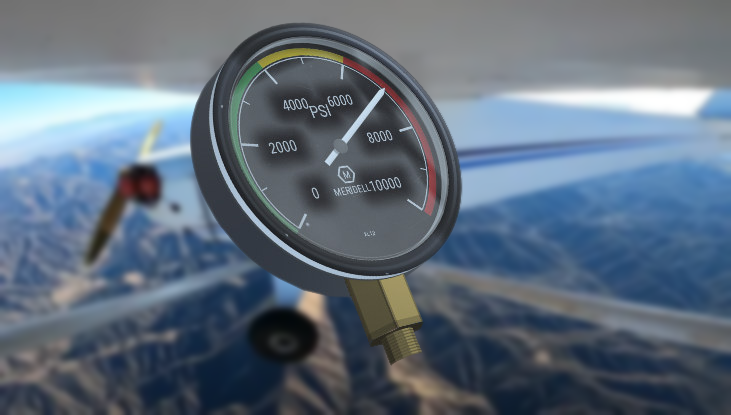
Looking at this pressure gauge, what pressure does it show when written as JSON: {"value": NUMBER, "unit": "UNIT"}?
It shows {"value": 7000, "unit": "psi"}
